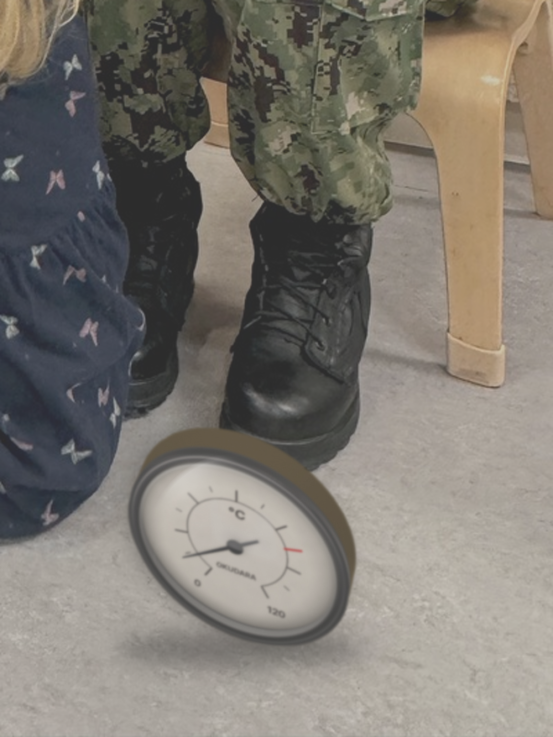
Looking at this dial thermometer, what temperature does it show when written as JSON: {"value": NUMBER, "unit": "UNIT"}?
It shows {"value": 10, "unit": "°C"}
